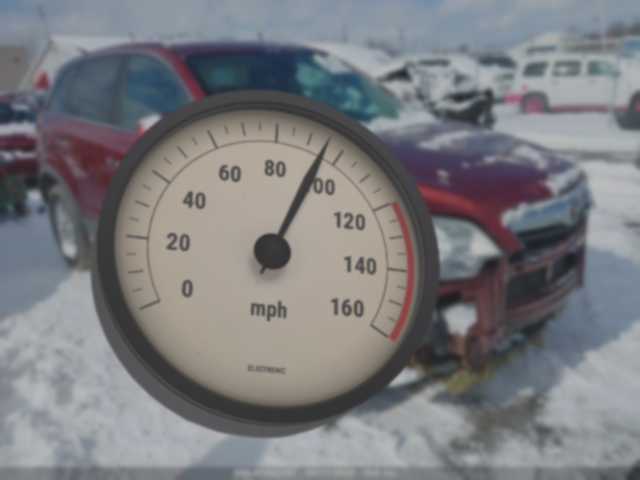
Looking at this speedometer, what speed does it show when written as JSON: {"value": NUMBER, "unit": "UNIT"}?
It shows {"value": 95, "unit": "mph"}
